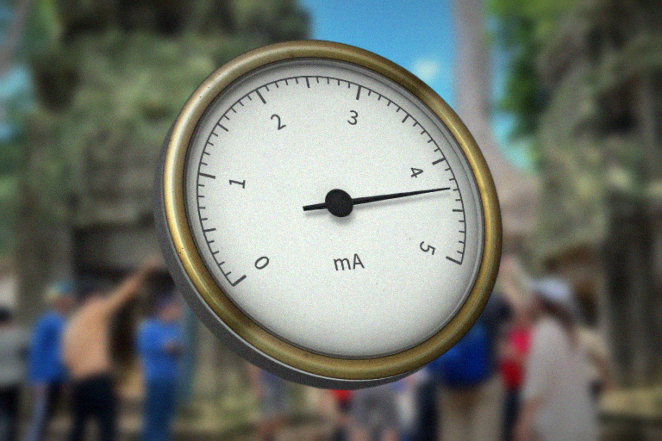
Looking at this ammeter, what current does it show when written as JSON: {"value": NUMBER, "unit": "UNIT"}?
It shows {"value": 4.3, "unit": "mA"}
